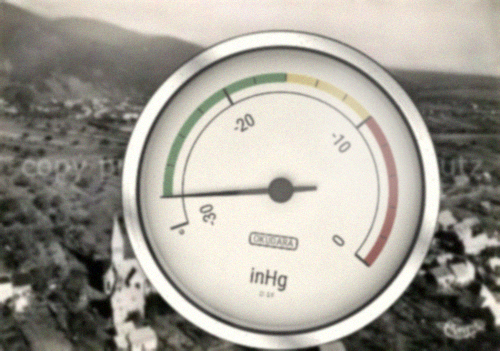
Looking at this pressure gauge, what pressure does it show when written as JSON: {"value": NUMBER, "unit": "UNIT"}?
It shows {"value": -28, "unit": "inHg"}
